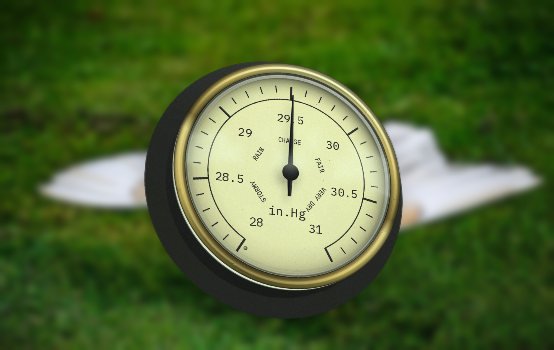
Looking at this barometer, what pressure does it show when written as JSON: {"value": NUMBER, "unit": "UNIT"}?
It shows {"value": 29.5, "unit": "inHg"}
